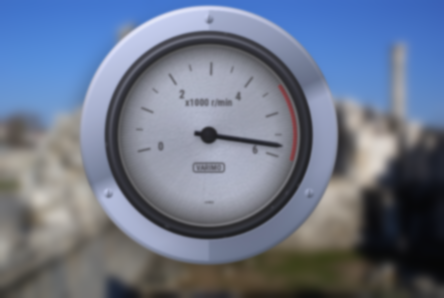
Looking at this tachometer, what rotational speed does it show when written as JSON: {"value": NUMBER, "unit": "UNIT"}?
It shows {"value": 5750, "unit": "rpm"}
